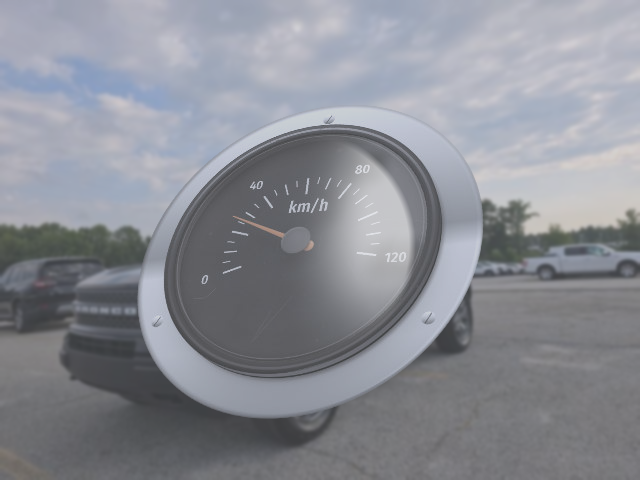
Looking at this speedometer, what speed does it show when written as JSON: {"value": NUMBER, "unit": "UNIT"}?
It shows {"value": 25, "unit": "km/h"}
